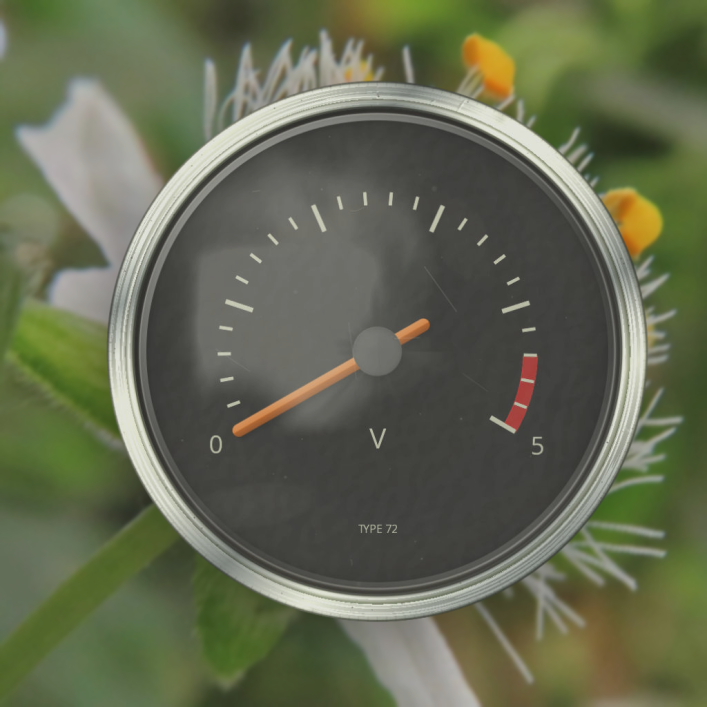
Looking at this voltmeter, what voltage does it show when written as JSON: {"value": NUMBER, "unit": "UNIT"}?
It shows {"value": 0, "unit": "V"}
